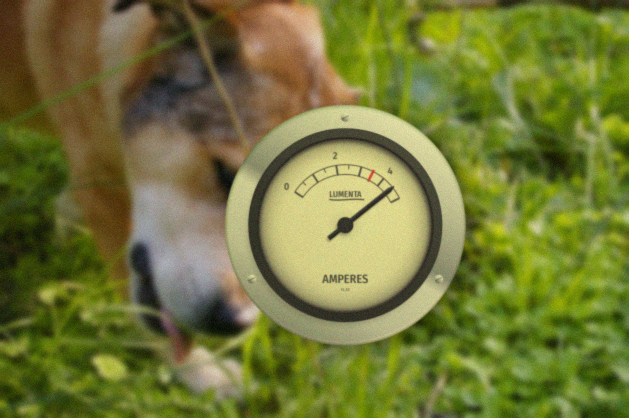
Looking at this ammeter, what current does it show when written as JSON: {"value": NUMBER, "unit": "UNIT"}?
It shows {"value": 4.5, "unit": "A"}
